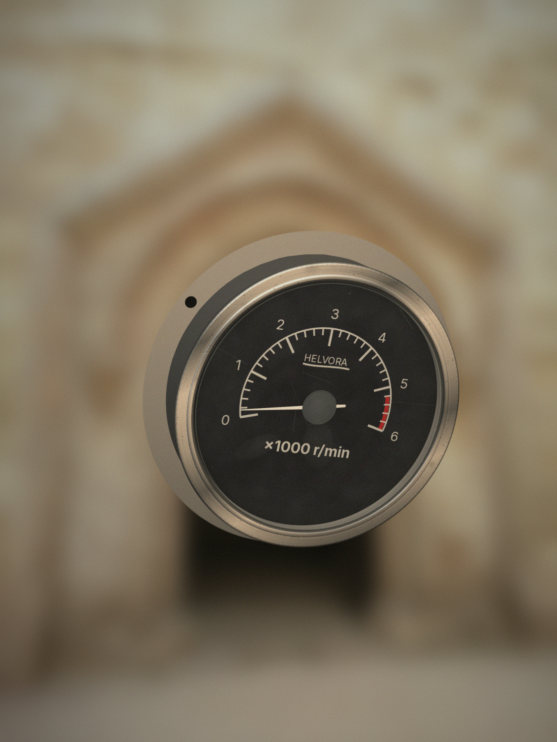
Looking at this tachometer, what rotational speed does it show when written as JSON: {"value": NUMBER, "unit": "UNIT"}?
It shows {"value": 200, "unit": "rpm"}
